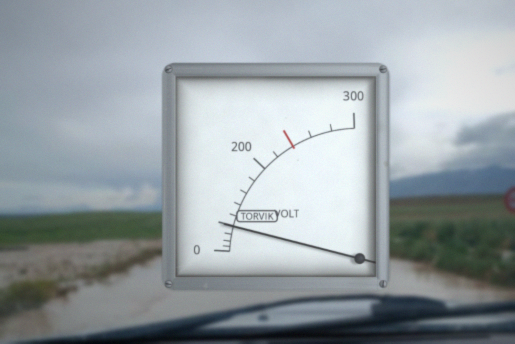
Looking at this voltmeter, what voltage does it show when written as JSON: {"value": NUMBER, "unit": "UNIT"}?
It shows {"value": 100, "unit": "V"}
